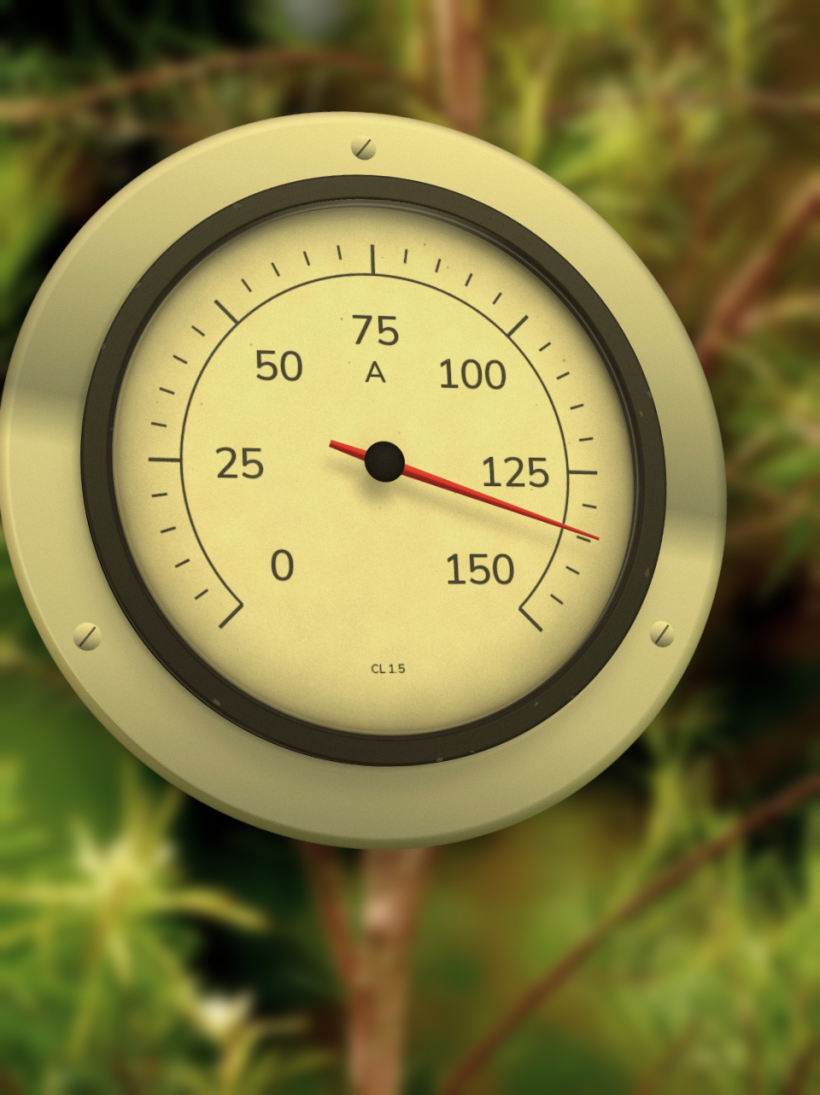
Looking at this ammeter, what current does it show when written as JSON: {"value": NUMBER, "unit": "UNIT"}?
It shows {"value": 135, "unit": "A"}
